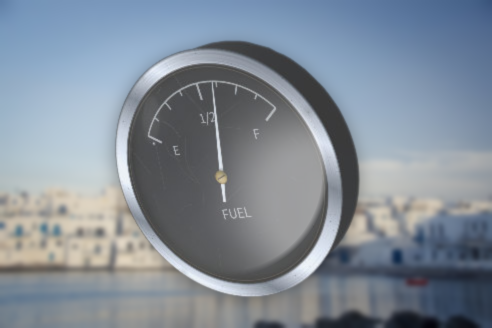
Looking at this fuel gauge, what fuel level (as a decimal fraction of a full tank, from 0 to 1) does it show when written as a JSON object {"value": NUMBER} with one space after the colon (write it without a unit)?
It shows {"value": 0.625}
